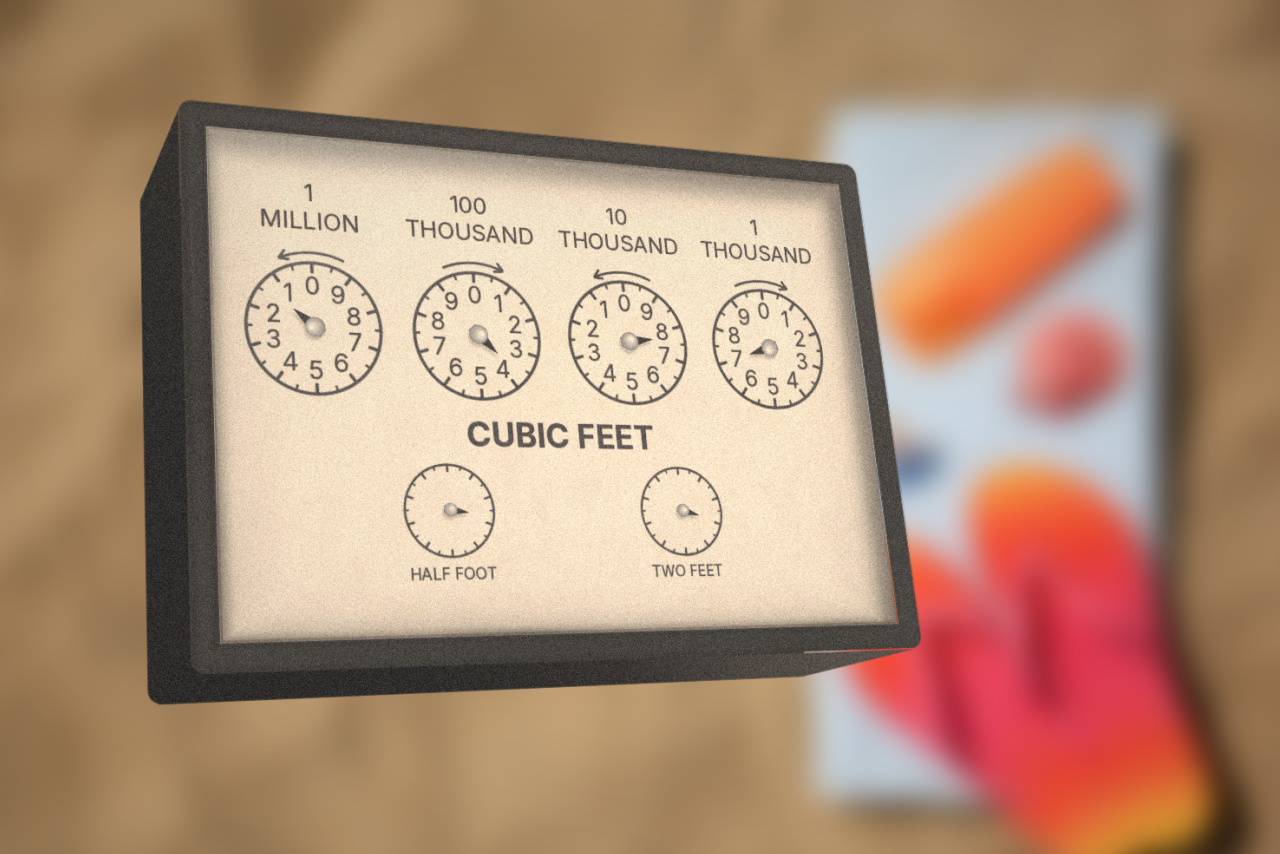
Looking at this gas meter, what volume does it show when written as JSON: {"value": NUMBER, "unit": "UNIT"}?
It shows {"value": 137700, "unit": "ft³"}
